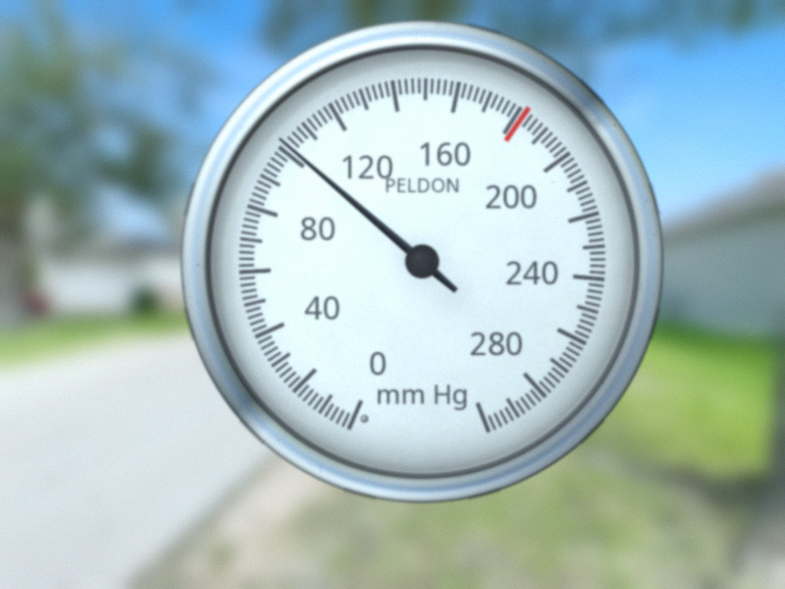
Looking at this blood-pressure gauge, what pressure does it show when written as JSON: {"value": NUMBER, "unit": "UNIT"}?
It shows {"value": 102, "unit": "mmHg"}
